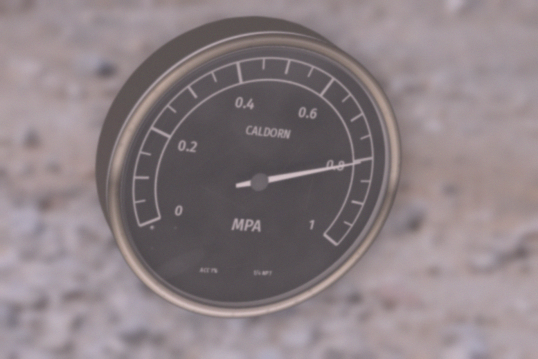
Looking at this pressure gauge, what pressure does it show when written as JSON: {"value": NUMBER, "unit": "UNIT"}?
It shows {"value": 0.8, "unit": "MPa"}
